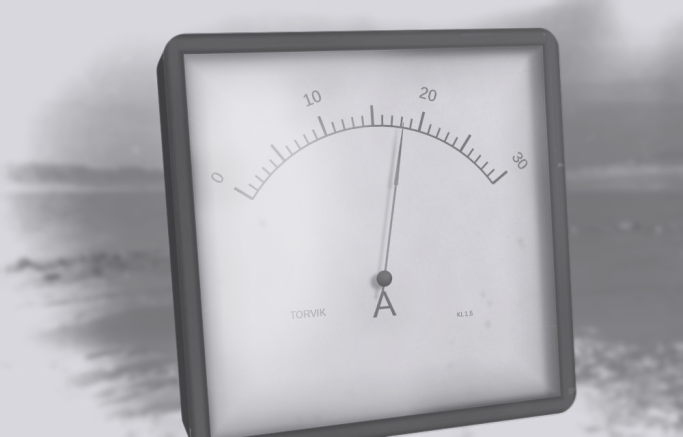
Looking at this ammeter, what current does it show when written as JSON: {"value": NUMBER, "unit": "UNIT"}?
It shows {"value": 18, "unit": "A"}
